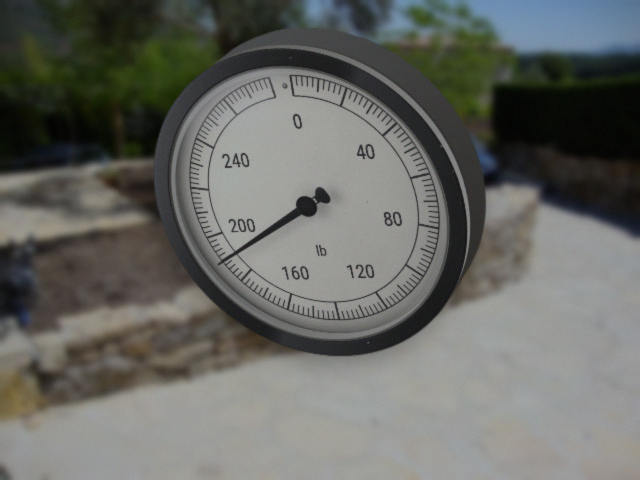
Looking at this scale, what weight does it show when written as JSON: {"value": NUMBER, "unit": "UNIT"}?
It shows {"value": 190, "unit": "lb"}
